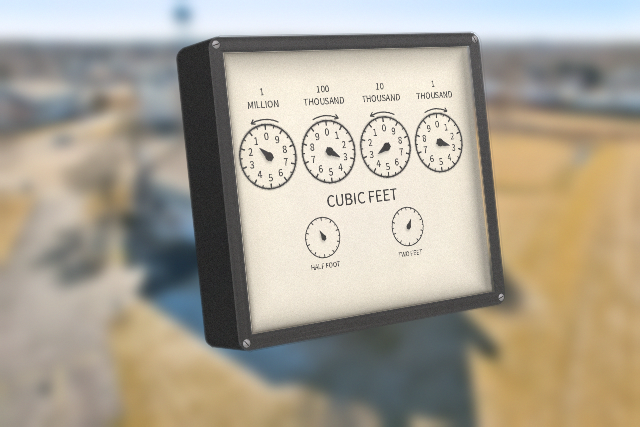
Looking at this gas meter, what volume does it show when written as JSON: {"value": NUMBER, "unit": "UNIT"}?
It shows {"value": 133300, "unit": "ft³"}
